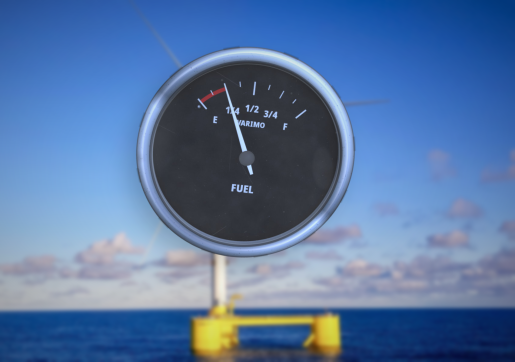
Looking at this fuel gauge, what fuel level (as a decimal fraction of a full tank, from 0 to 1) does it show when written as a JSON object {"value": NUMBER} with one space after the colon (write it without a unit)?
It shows {"value": 0.25}
